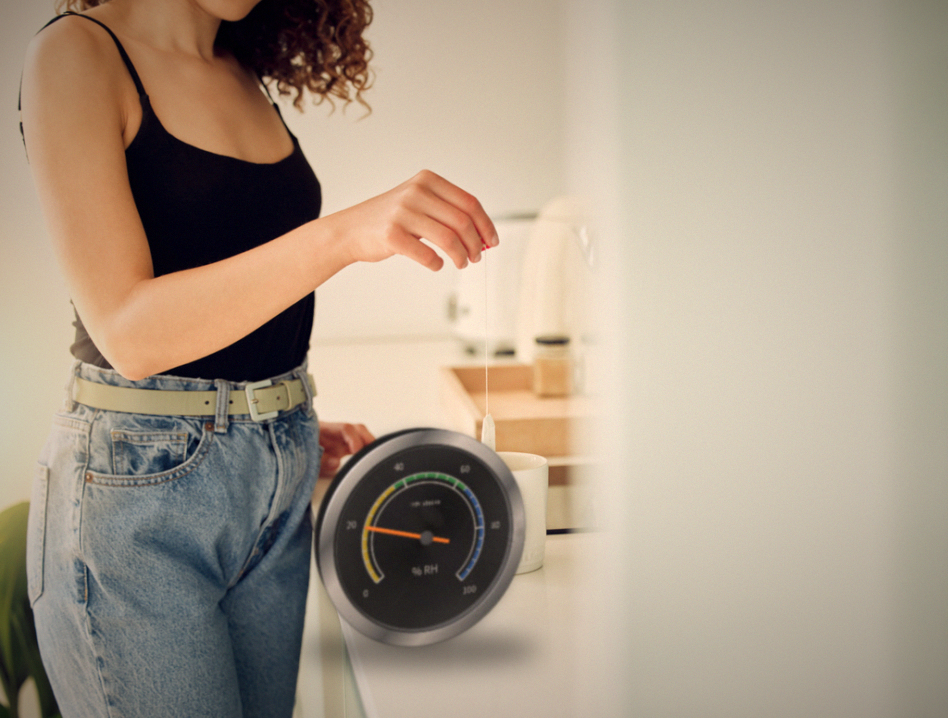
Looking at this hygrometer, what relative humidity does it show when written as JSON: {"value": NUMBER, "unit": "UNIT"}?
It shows {"value": 20, "unit": "%"}
